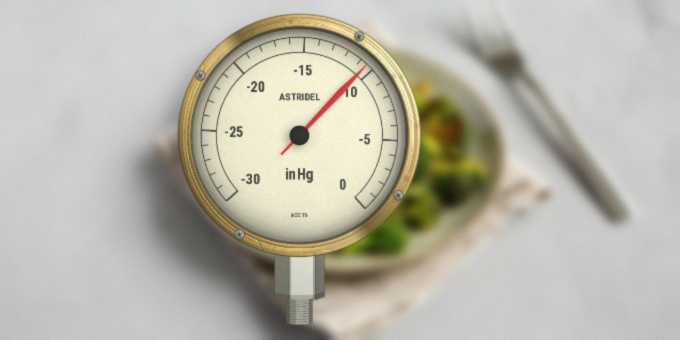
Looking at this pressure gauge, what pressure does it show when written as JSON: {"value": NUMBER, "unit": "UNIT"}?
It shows {"value": -10.5, "unit": "inHg"}
